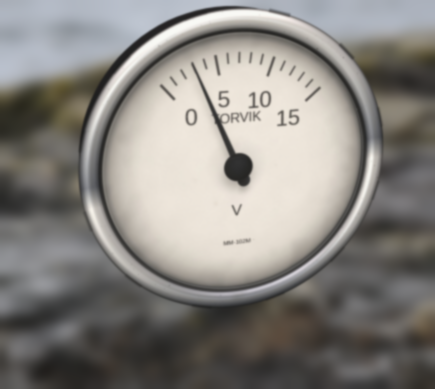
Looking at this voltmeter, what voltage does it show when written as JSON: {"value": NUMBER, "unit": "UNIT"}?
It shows {"value": 3, "unit": "V"}
